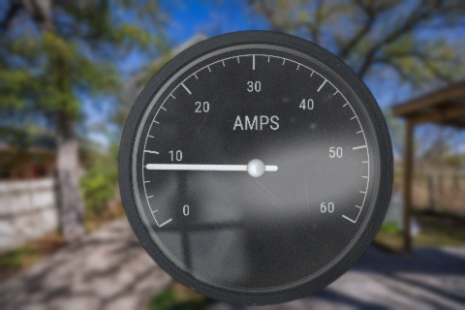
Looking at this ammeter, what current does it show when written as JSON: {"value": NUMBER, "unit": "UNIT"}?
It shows {"value": 8, "unit": "A"}
